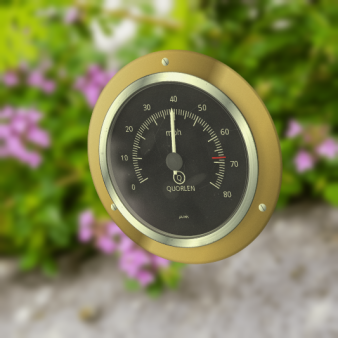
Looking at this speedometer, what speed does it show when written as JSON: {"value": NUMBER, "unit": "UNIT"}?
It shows {"value": 40, "unit": "mph"}
